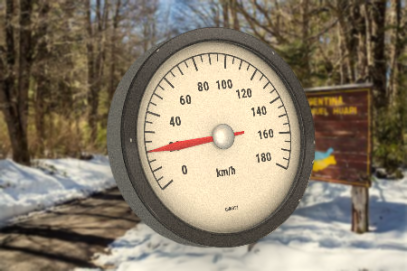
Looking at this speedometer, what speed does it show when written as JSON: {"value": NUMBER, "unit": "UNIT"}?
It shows {"value": 20, "unit": "km/h"}
